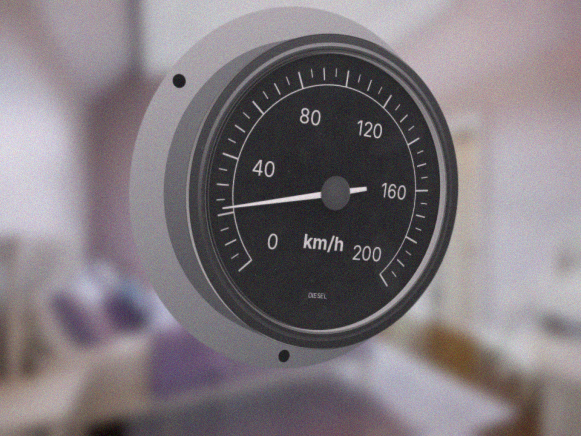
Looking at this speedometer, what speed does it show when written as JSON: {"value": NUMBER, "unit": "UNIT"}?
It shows {"value": 22.5, "unit": "km/h"}
